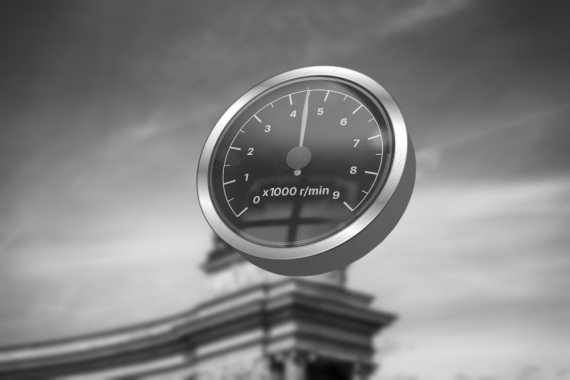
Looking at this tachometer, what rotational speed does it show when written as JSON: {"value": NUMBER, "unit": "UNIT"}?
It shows {"value": 4500, "unit": "rpm"}
